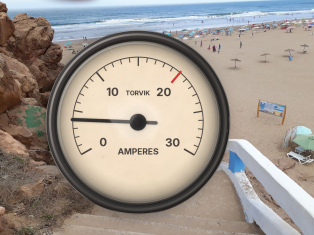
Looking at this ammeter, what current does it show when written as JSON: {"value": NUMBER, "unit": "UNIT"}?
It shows {"value": 4, "unit": "A"}
